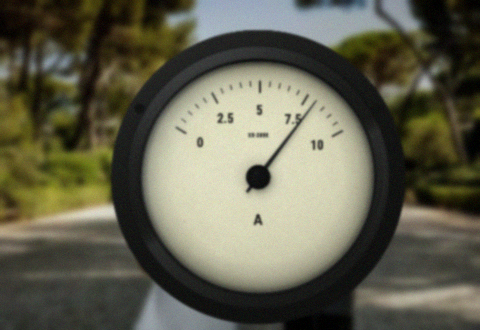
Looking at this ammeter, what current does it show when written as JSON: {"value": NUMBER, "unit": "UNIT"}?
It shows {"value": 8, "unit": "A"}
